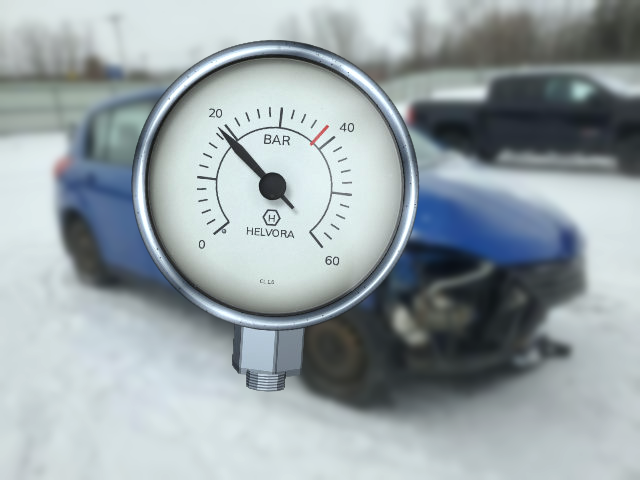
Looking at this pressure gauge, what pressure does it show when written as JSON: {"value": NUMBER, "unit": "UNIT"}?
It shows {"value": 19, "unit": "bar"}
